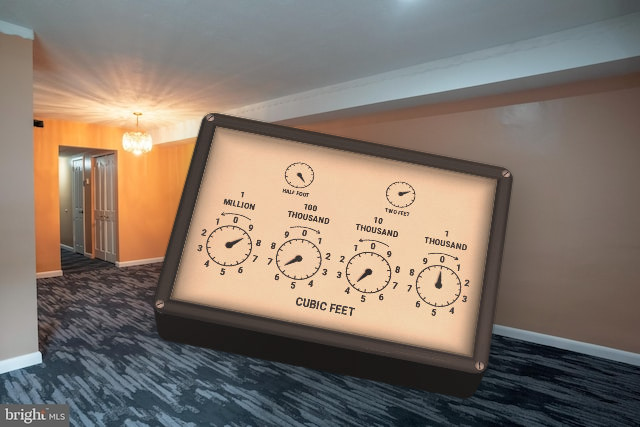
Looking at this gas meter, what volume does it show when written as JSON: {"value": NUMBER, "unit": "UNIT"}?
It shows {"value": 864000, "unit": "ft³"}
